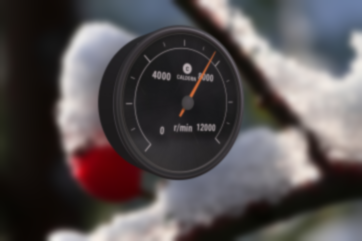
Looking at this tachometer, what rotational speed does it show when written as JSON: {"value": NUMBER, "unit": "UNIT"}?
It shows {"value": 7500, "unit": "rpm"}
